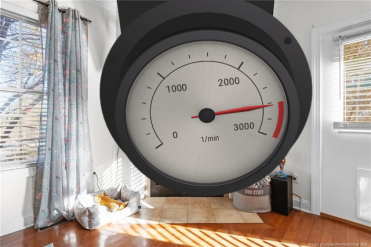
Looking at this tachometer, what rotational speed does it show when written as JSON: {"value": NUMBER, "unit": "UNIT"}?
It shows {"value": 2600, "unit": "rpm"}
